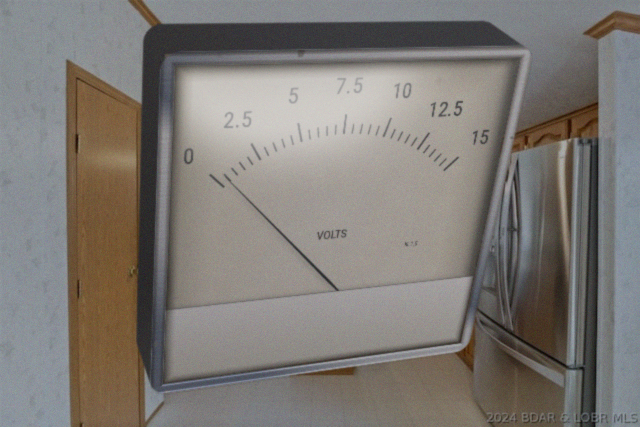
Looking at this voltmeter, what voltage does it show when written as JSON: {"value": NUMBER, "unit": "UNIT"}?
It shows {"value": 0.5, "unit": "V"}
